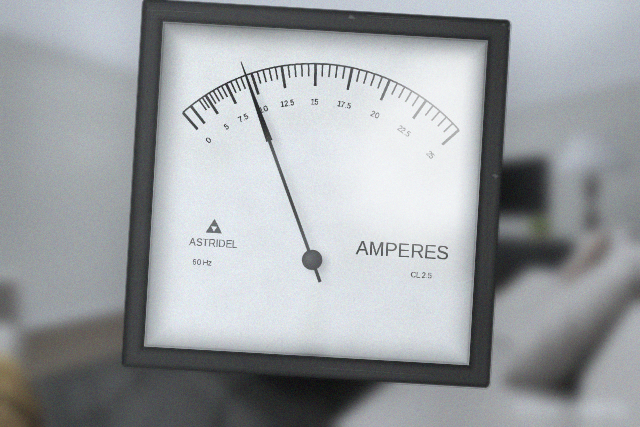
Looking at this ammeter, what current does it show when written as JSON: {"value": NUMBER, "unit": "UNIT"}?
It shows {"value": 9.5, "unit": "A"}
